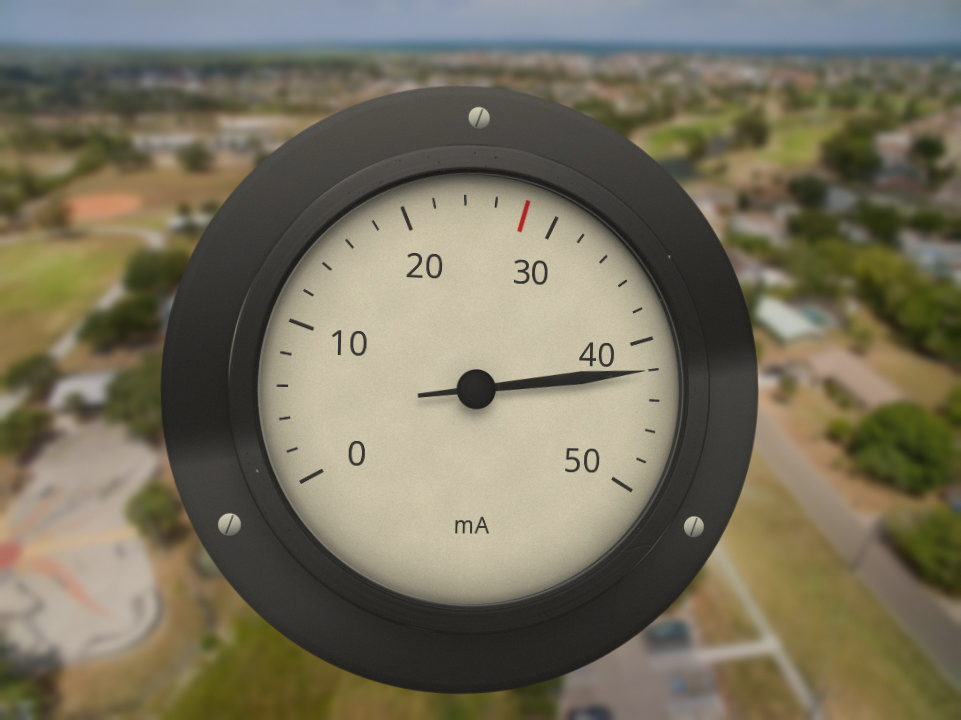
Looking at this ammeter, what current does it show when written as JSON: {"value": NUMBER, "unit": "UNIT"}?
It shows {"value": 42, "unit": "mA"}
